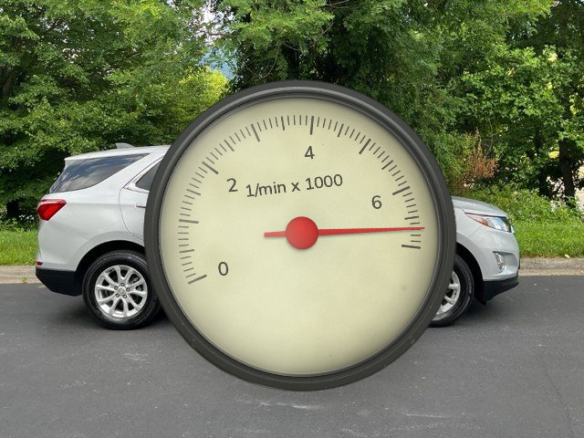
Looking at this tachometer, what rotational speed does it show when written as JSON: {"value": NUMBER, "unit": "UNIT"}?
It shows {"value": 6700, "unit": "rpm"}
